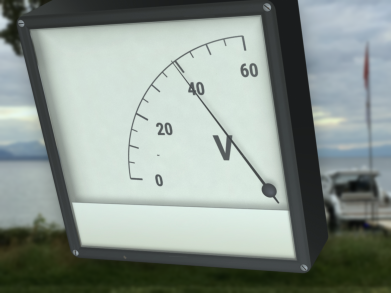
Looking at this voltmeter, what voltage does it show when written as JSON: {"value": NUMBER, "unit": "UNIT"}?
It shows {"value": 40, "unit": "V"}
